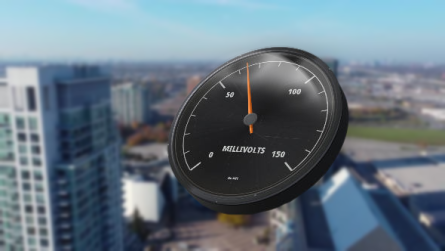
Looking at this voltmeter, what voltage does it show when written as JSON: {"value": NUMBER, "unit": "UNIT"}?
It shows {"value": 65, "unit": "mV"}
